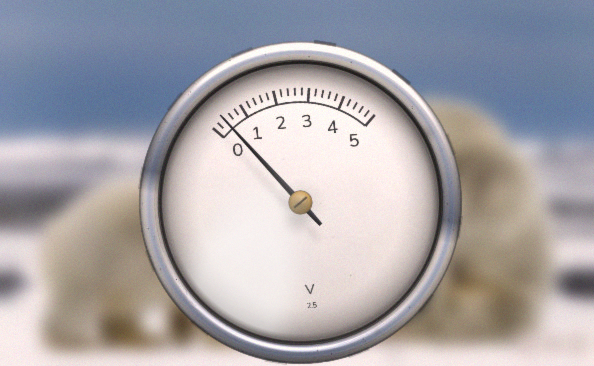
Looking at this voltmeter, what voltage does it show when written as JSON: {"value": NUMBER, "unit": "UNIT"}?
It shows {"value": 0.4, "unit": "V"}
